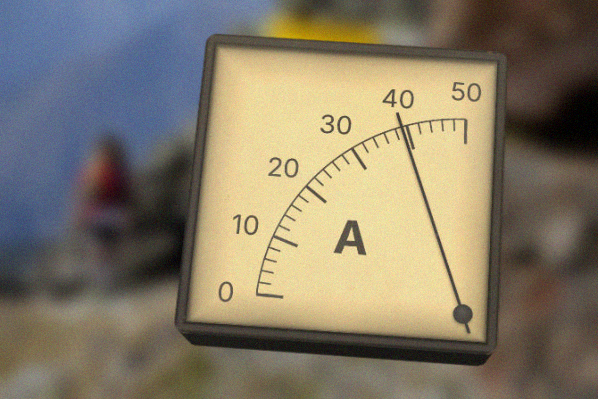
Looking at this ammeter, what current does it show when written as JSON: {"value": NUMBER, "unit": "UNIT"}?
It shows {"value": 39, "unit": "A"}
